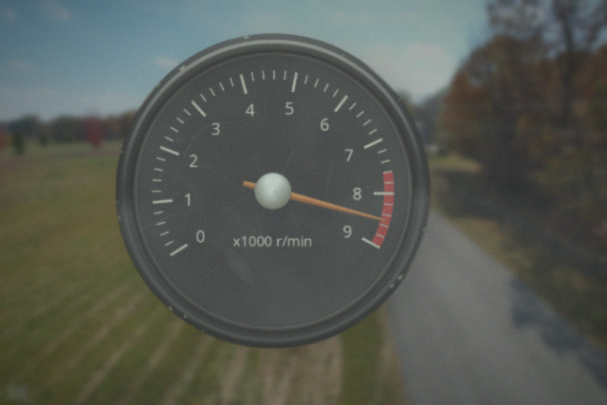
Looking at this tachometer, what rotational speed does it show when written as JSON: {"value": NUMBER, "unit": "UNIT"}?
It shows {"value": 8500, "unit": "rpm"}
